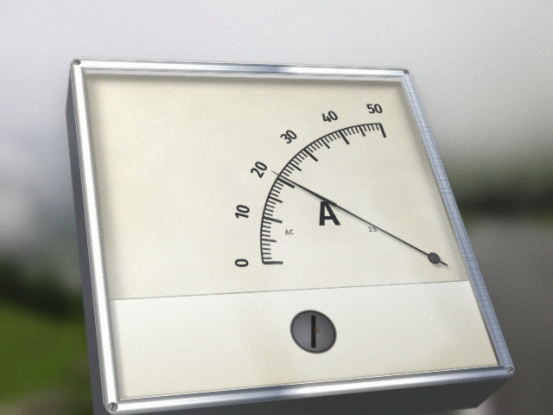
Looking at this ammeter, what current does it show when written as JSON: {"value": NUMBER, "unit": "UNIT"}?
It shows {"value": 20, "unit": "A"}
